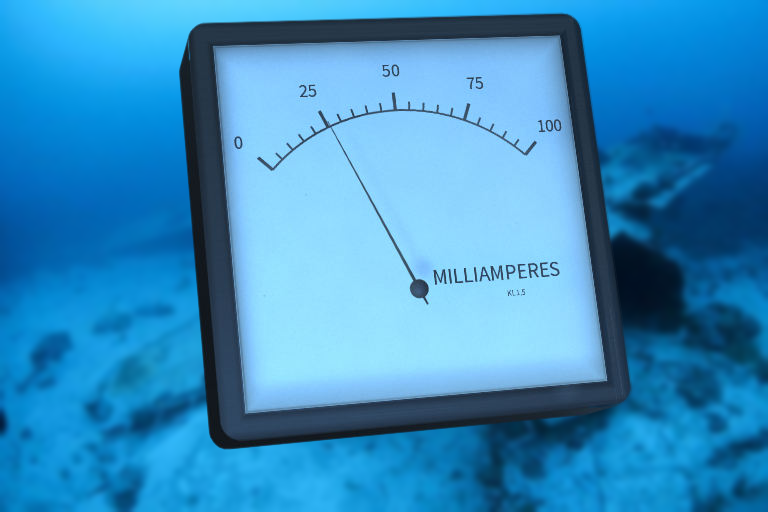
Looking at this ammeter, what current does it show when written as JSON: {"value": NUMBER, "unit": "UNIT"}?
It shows {"value": 25, "unit": "mA"}
